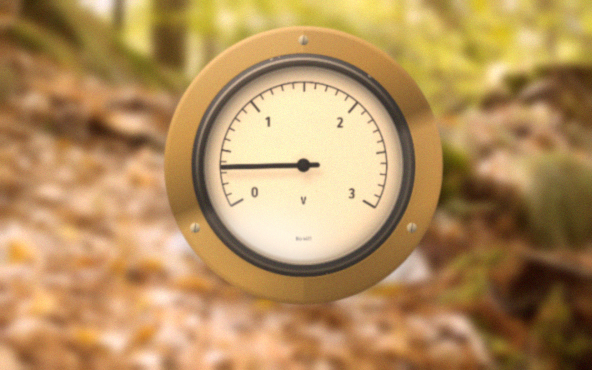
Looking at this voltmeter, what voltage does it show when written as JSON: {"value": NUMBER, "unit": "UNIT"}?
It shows {"value": 0.35, "unit": "V"}
